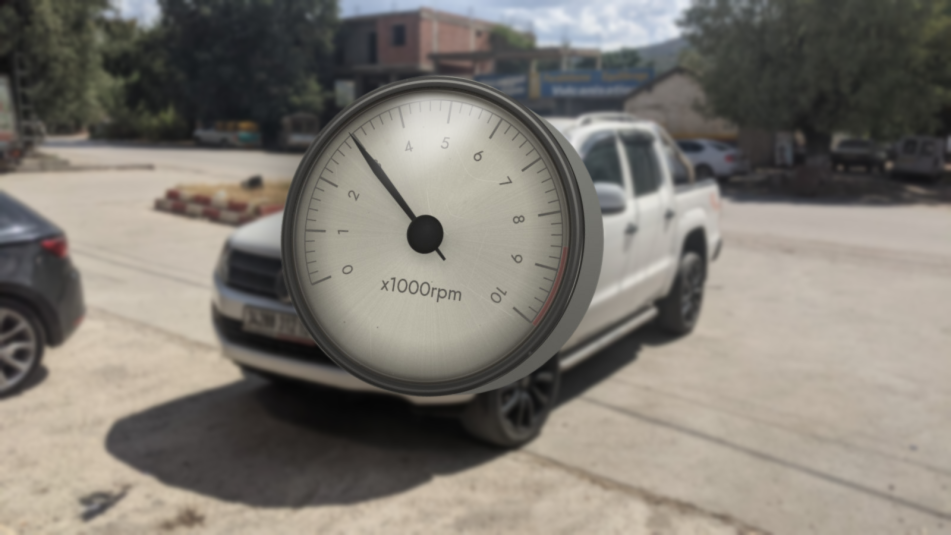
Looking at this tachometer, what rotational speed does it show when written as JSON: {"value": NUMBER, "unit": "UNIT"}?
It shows {"value": 3000, "unit": "rpm"}
